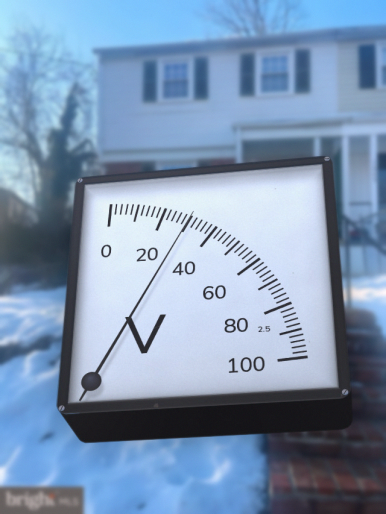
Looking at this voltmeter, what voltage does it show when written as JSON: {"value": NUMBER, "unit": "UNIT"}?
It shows {"value": 30, "unit": "V"}
